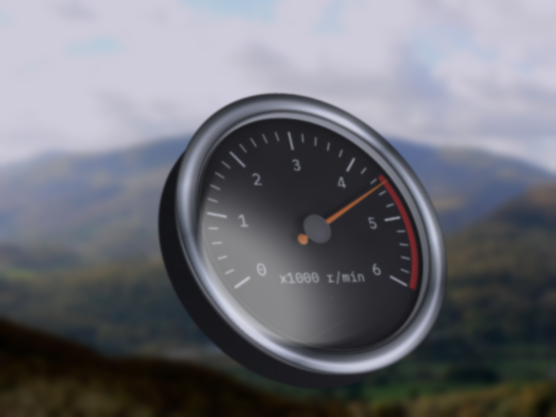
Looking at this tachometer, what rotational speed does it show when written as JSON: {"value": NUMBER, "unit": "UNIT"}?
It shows {"value": 4500, "unit": "rpm"}
